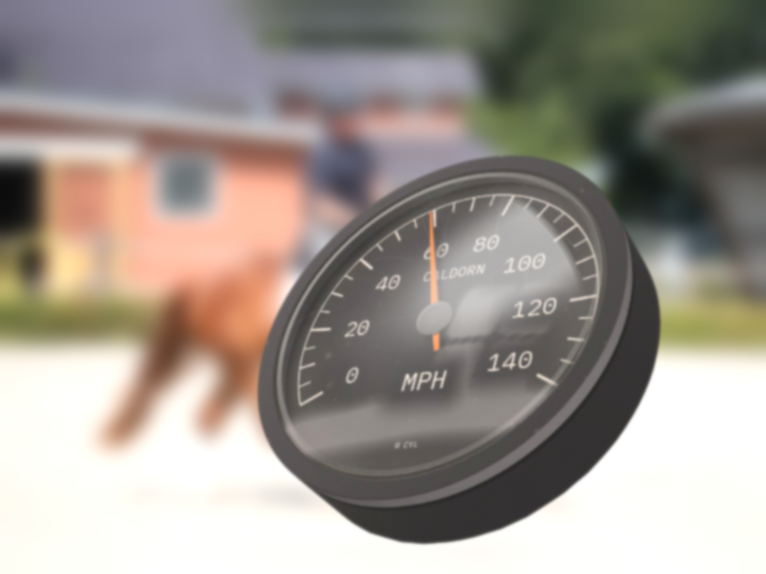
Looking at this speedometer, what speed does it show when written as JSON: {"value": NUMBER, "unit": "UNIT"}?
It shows {"value": 60, "unit": "mph"}
